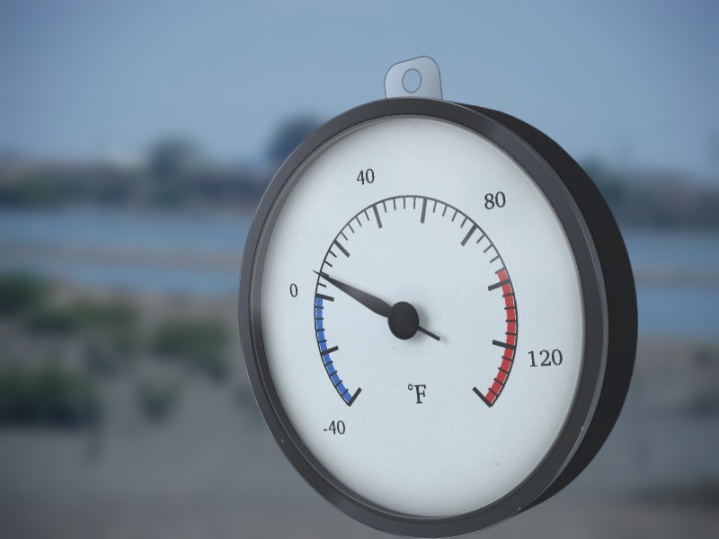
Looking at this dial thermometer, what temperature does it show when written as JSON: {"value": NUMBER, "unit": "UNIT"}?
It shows {"value": 8, "unit": "°F"}
